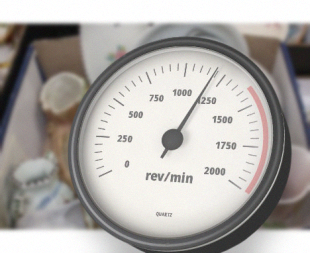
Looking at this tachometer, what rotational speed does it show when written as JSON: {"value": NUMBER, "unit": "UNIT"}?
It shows {"value": 1200, "unit": "rpm"}
